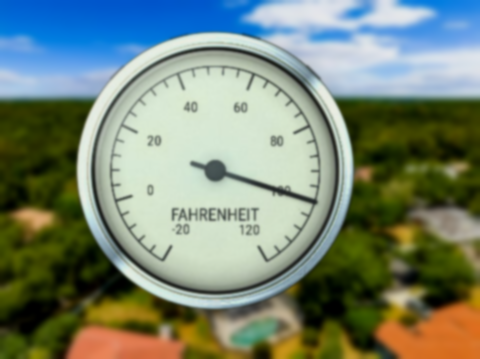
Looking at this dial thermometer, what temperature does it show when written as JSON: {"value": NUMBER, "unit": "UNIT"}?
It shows {"value": 100, "unit": "°F"}
